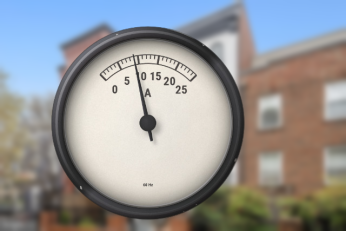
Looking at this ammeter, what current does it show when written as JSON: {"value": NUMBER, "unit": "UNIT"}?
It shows {"value": 9, "unit": "A"}
